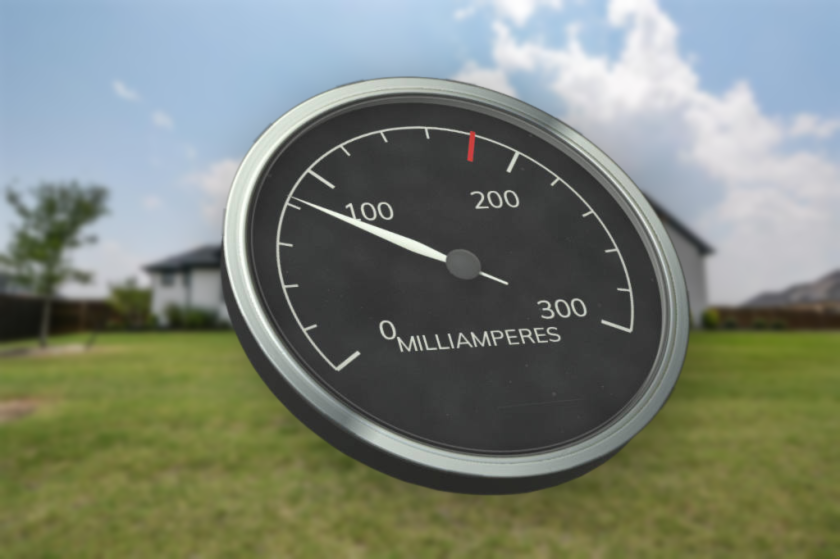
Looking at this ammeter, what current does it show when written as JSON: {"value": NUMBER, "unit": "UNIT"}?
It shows {"value": 80, "unit": "mA"}
